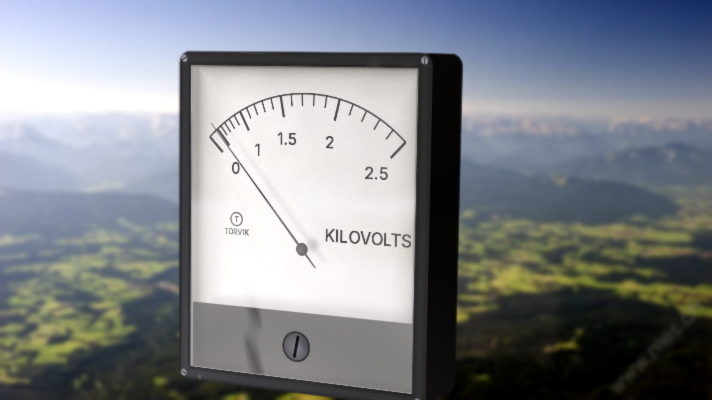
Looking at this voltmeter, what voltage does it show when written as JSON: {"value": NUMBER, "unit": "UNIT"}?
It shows {"value": 0.5, "unit": "kV"}
